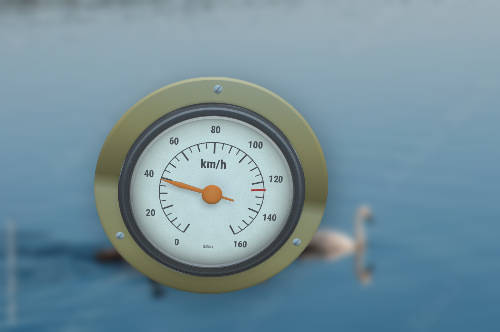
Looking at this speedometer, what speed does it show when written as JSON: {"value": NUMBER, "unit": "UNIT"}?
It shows {"value": 40, "unit": "km/h"}
